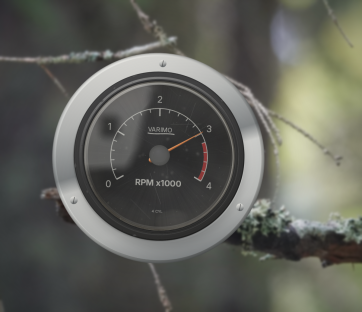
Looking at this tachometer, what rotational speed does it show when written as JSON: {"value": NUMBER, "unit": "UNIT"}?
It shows {"value": 3000, "unit": "rpm"}
